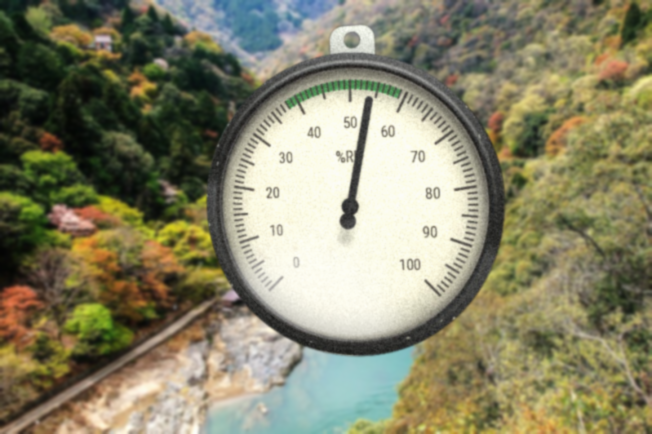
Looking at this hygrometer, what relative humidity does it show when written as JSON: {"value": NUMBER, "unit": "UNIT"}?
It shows {"value": 54, "unit": "%"}
